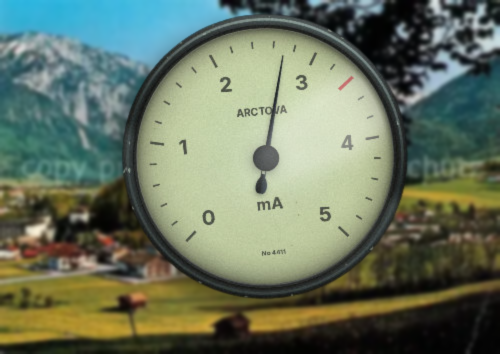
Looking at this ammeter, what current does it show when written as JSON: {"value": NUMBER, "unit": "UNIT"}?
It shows {"value": 2.7, "unit": "mA"}
